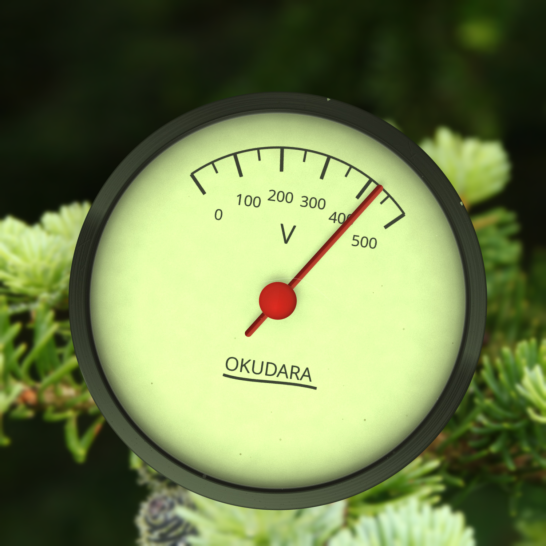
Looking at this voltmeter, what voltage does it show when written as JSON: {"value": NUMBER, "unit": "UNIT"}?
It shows {"value": 425, "unit": "V"}
